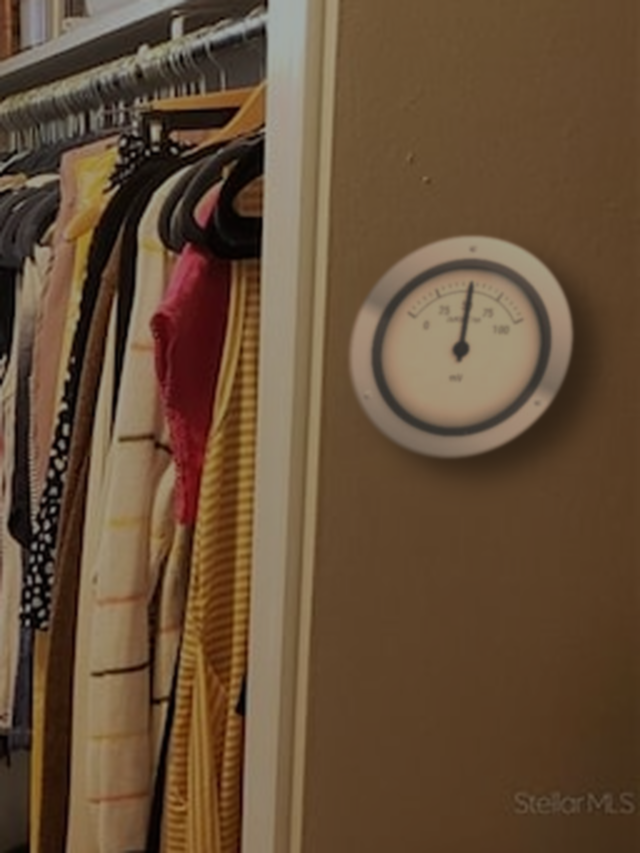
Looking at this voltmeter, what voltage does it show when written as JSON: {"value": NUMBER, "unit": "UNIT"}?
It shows {"value": 50, "unit": "mV"}
